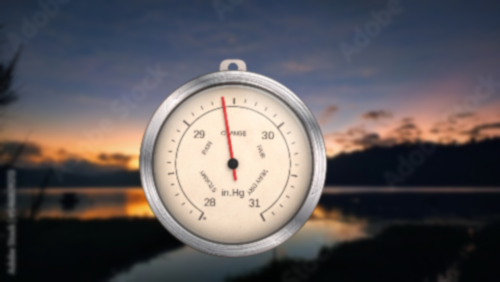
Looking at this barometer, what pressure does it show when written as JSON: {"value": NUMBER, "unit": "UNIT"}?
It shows {"value": 29.4, "unit": "inHg"}
